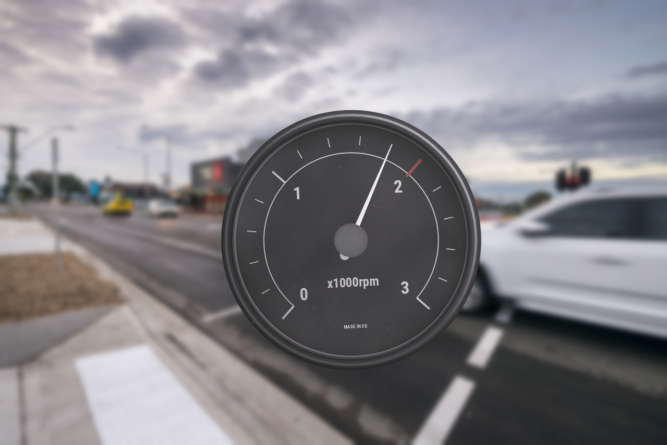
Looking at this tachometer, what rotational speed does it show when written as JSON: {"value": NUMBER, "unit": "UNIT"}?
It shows {"value": 1800, "unit": "rpm"}
